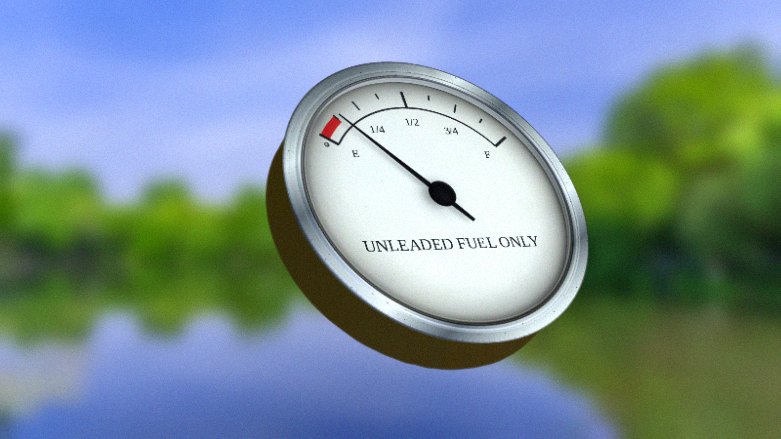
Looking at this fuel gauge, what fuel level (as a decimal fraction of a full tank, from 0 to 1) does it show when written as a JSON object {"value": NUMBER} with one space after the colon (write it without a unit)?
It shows {"value": 0.125}
